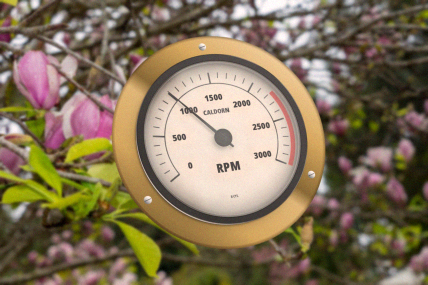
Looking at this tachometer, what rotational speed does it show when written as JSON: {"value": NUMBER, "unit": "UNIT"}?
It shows {"value": 1000, "unit": "rpm"}
